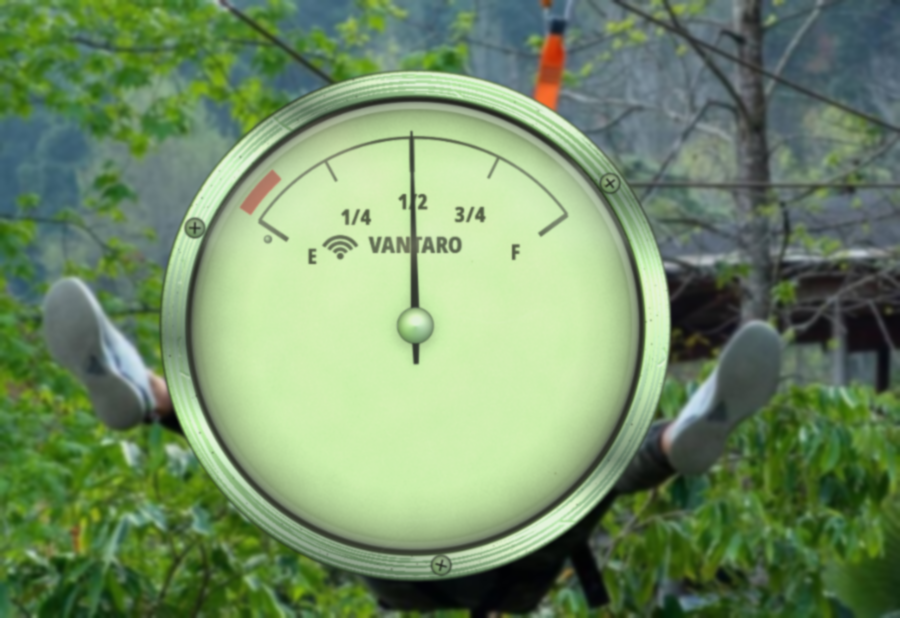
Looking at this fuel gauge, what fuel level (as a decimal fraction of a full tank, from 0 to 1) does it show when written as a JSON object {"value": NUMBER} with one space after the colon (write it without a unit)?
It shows {"value": 0.5}
